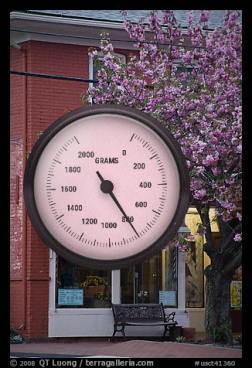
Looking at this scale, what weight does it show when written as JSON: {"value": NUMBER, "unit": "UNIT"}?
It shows {"value": 800, "unit": "g"}
